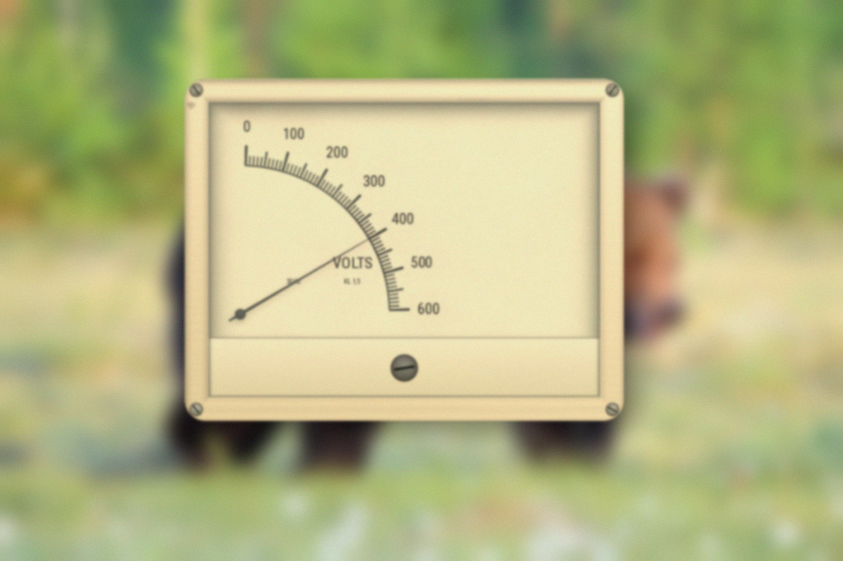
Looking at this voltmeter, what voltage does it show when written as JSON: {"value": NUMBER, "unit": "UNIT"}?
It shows {"value": 400, "unit": "V"}
